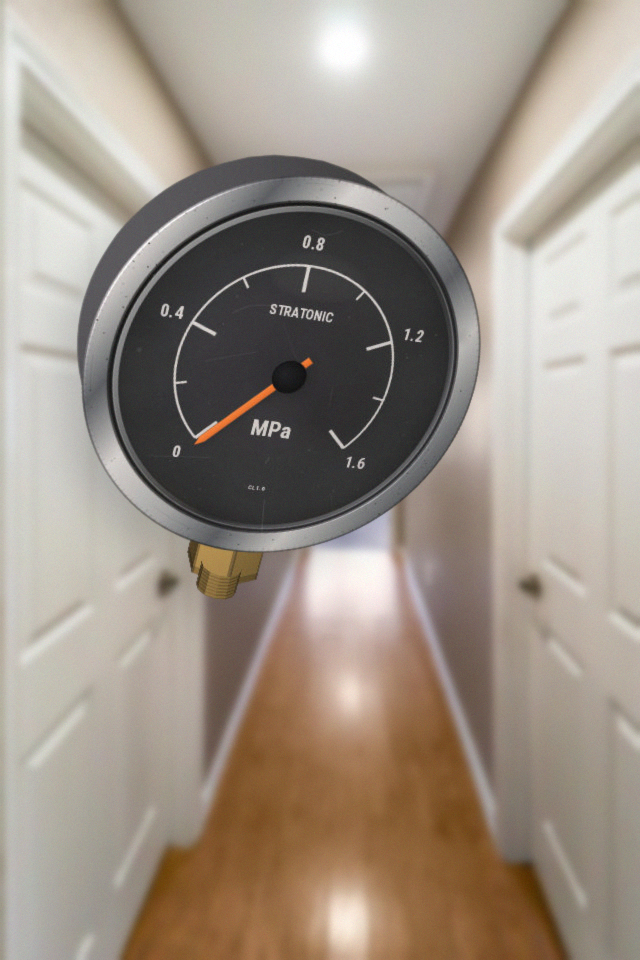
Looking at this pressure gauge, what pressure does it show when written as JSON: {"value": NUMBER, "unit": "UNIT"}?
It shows {"value": 0, "unit": "MPa"}
